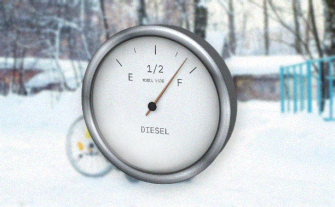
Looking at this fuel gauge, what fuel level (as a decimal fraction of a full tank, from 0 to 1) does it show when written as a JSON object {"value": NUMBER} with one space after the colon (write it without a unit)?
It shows {"value": 0.875}
